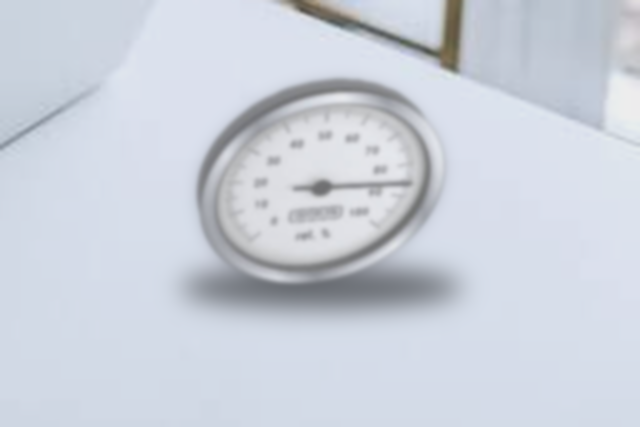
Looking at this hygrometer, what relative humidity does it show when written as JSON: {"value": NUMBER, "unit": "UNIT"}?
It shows {"value": 85, "unit": "%"}
